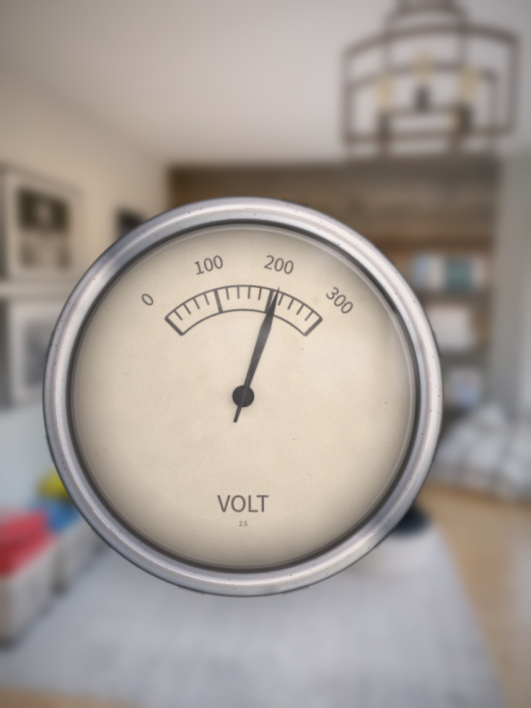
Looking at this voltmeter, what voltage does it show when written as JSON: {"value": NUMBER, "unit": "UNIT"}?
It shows {"value": 210, "unit": "V"}
